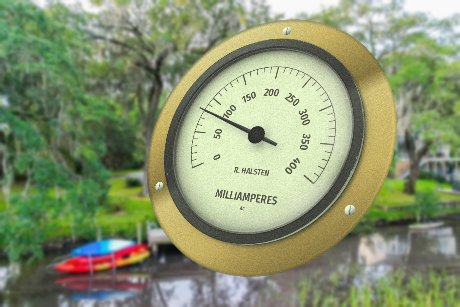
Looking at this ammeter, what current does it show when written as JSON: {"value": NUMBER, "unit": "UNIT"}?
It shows {"value": 80, "unit": "mA"}
